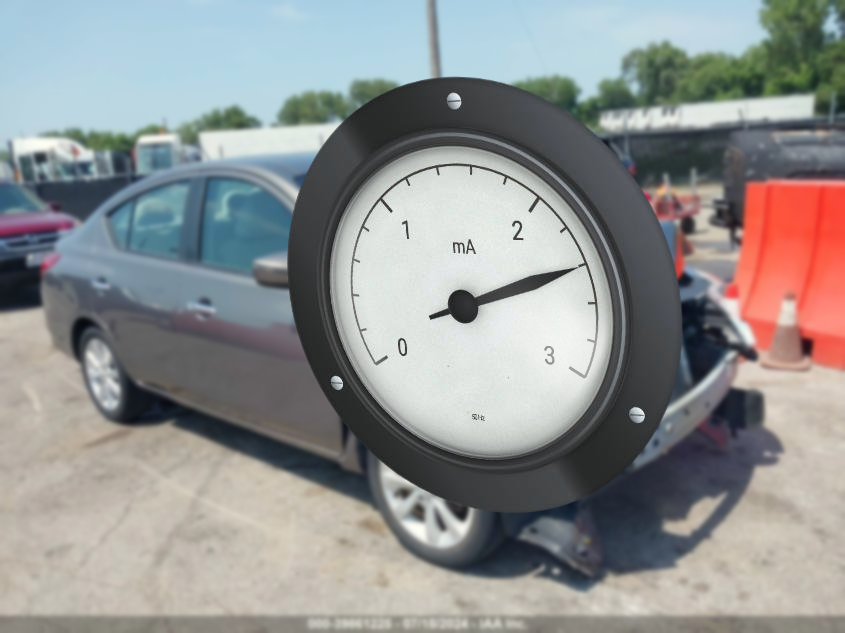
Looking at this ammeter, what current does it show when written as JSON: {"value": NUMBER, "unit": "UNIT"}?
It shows {"value": 2.4, "unit": "mA"}
